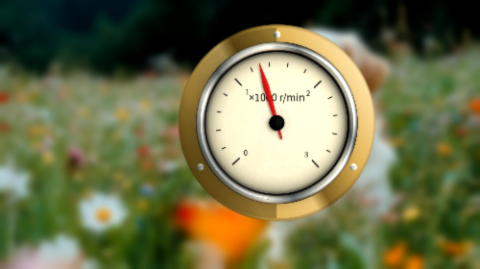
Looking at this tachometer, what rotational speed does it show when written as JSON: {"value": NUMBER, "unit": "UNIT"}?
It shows {"value": 1300, "unit": "rpm"}
